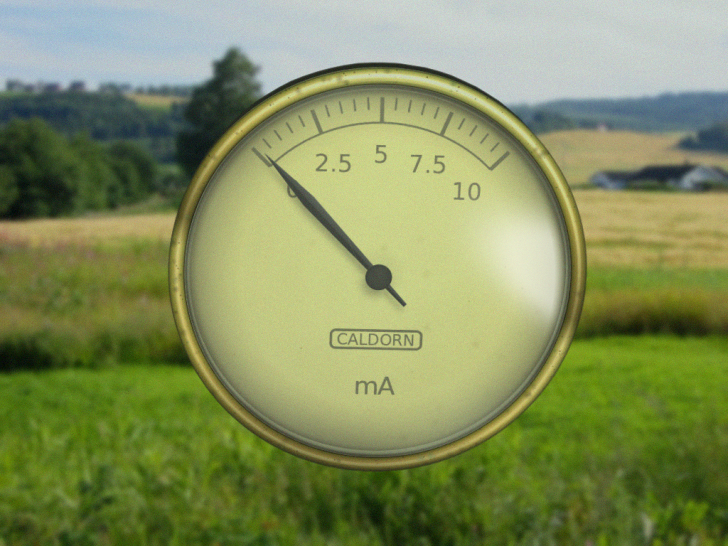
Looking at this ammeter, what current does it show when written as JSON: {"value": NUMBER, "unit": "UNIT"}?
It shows {"value": 0.25, "unit": "mA"}
